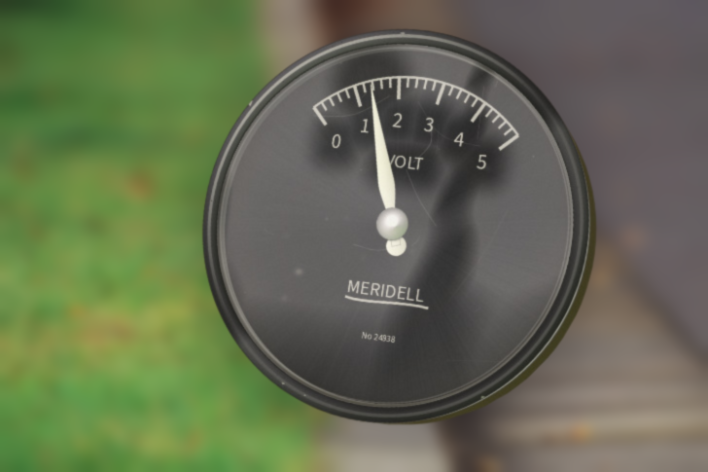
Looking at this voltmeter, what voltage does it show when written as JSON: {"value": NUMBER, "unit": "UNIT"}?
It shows {"value": 1.4, "unit": "V"}
